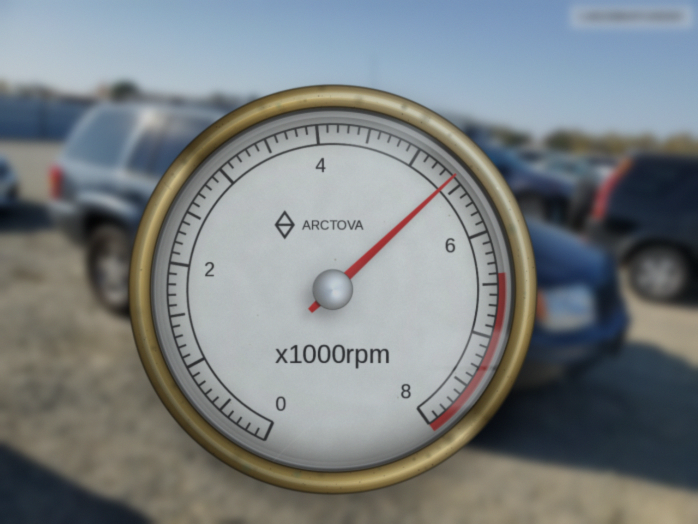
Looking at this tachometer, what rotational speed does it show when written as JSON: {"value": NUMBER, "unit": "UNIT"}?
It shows {"value": 5400, "unit": "rpm"}
